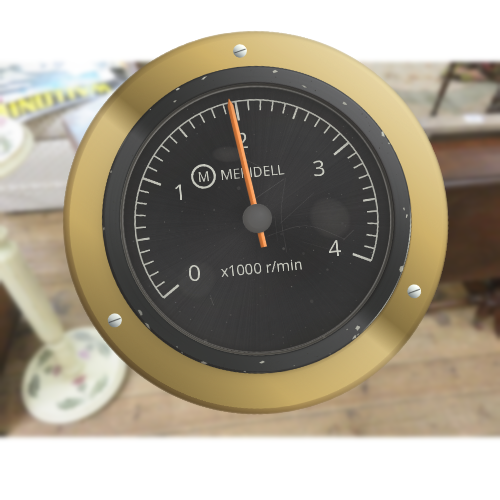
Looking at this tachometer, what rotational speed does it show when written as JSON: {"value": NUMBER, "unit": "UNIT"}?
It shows {"value": 1950, "unit": "rpm"}
